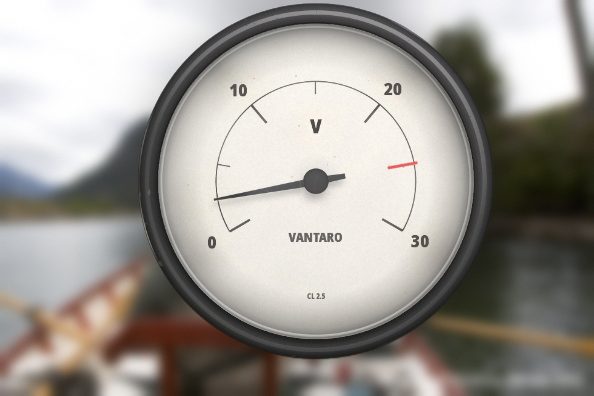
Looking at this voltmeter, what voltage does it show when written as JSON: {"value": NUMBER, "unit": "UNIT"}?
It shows {"value": 2.5, "unit": "V"}
